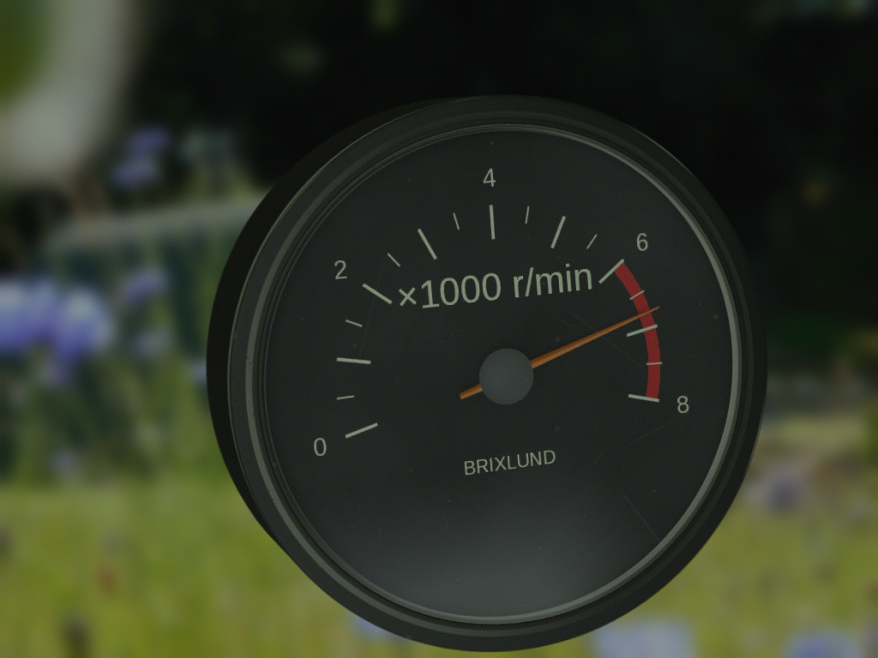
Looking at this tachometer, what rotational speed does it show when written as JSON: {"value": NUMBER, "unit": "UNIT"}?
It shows {"value": 6750, "unit": "rpm"}
